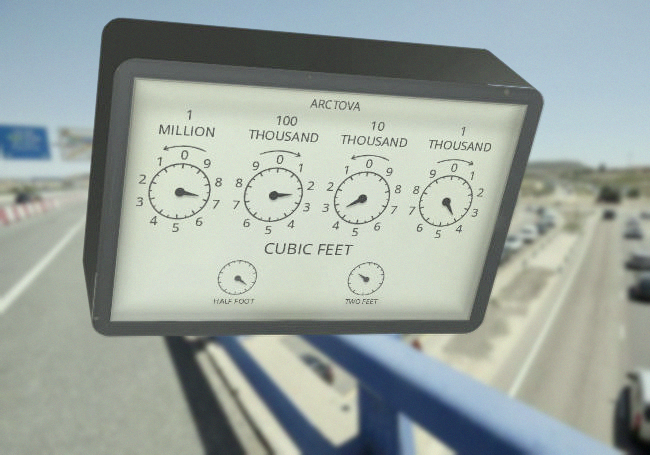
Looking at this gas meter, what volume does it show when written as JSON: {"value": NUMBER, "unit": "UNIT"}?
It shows {"value": 723400, "unit": "ft³"}
